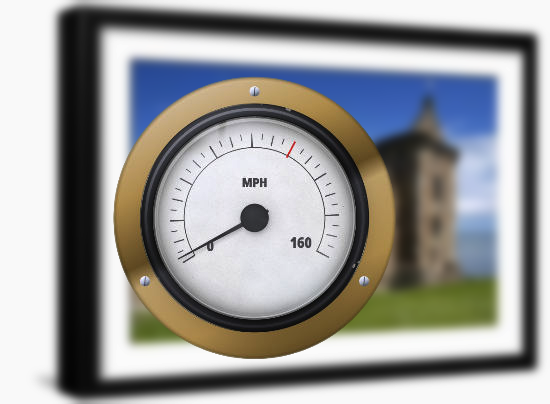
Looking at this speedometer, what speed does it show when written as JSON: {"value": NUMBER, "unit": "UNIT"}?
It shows {"value": 2.5, "unit": "mph"}
